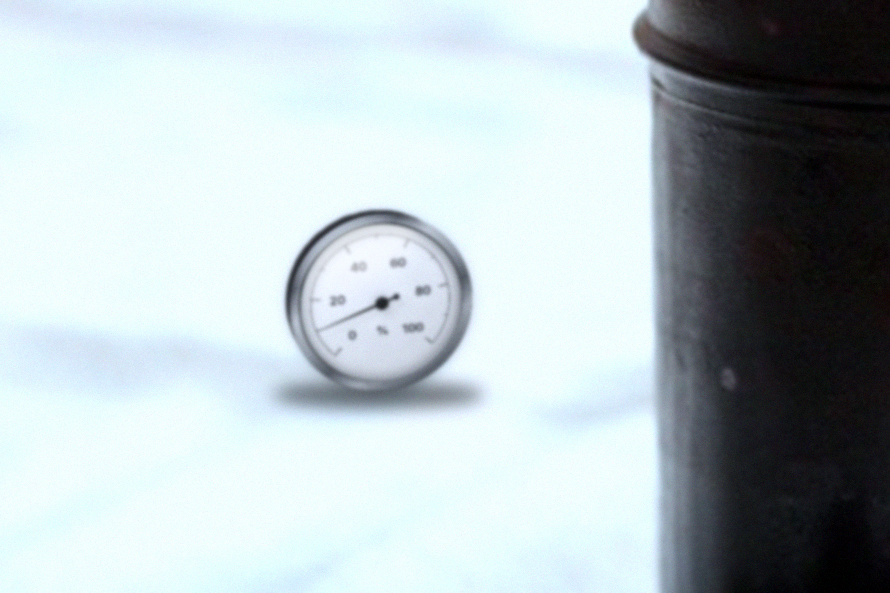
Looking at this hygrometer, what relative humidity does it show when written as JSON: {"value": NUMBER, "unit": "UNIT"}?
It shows {"value": 10, "unit": "%"}
